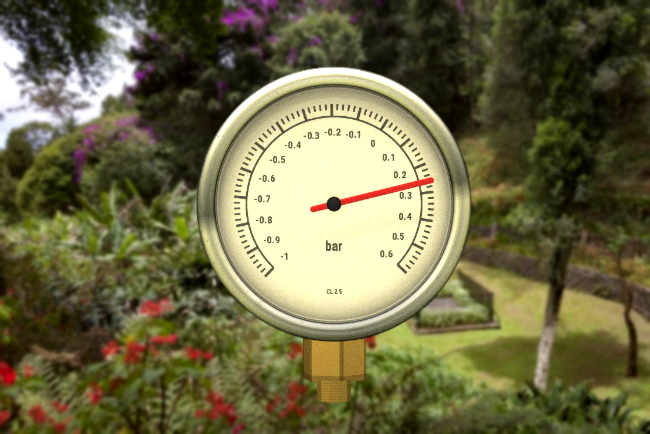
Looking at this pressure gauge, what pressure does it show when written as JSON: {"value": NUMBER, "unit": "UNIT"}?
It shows {"value": 0.26, "unit": "bar"}
